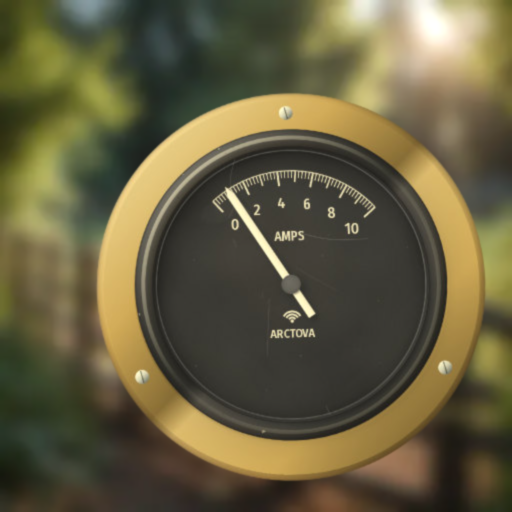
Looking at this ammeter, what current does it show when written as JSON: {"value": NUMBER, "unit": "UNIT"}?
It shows {"value": 1, "unit": "A"}
